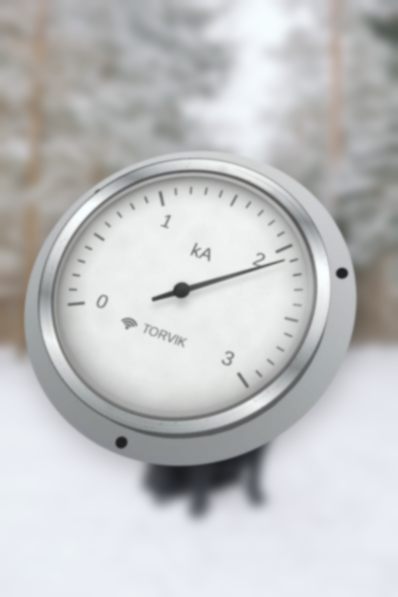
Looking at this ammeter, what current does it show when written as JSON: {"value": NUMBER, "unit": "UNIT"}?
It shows {"value": 2.1, "unit": "kA"}
